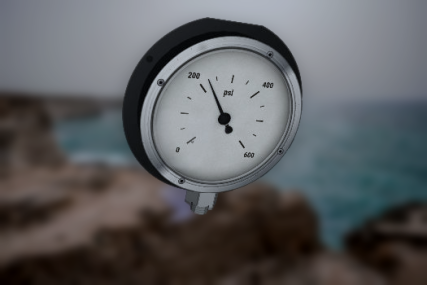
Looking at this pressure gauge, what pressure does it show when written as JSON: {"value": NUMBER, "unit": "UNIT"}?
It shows {"value": 225, "unit": "psi"}
